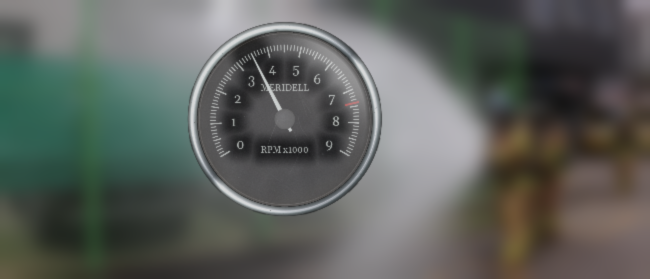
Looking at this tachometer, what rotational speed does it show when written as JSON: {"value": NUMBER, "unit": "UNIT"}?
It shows {"value": 3500, "unit": "rpm"}
